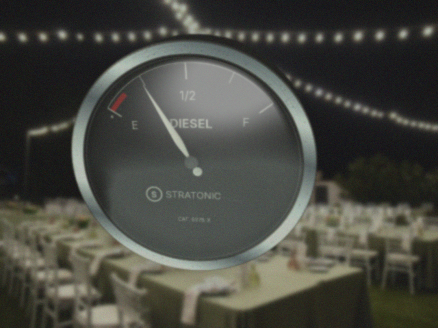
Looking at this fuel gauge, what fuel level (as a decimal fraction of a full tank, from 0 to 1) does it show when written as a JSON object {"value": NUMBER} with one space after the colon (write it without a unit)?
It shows {"value": 0.25}
